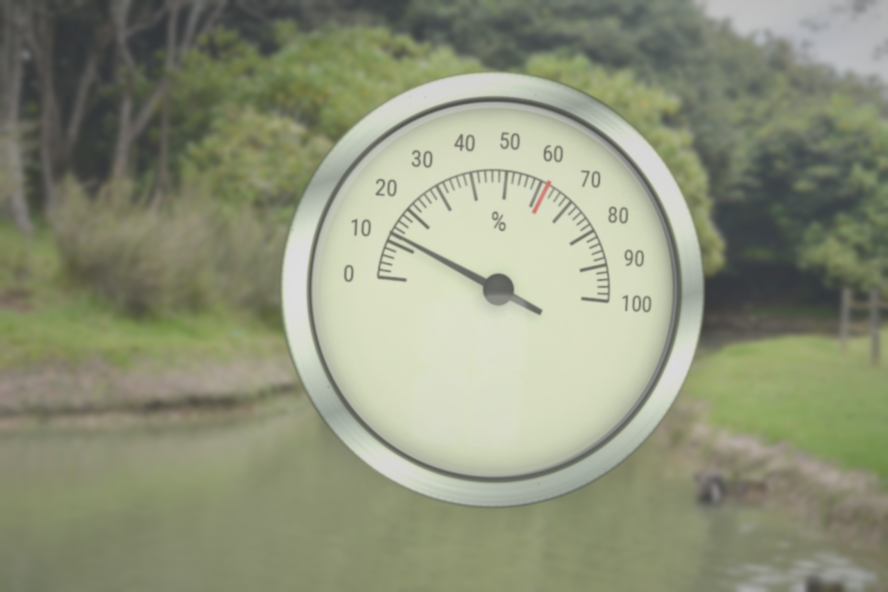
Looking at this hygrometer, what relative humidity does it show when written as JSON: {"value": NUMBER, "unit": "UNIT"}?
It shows {"value": 12, "unit": "%"}
